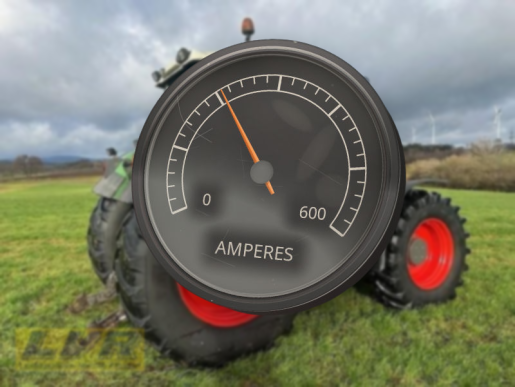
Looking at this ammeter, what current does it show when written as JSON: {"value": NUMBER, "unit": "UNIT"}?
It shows {"value": 210, "unit": "A"}
